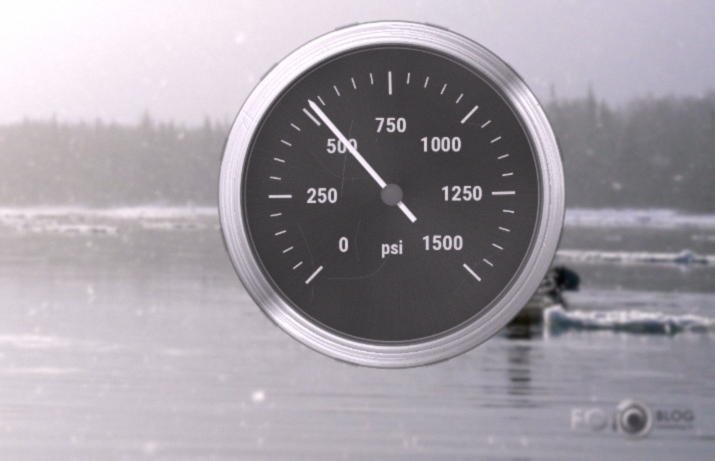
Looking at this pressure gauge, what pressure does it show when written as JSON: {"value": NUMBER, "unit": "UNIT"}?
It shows {"value": 525, "unit": "psi"}
